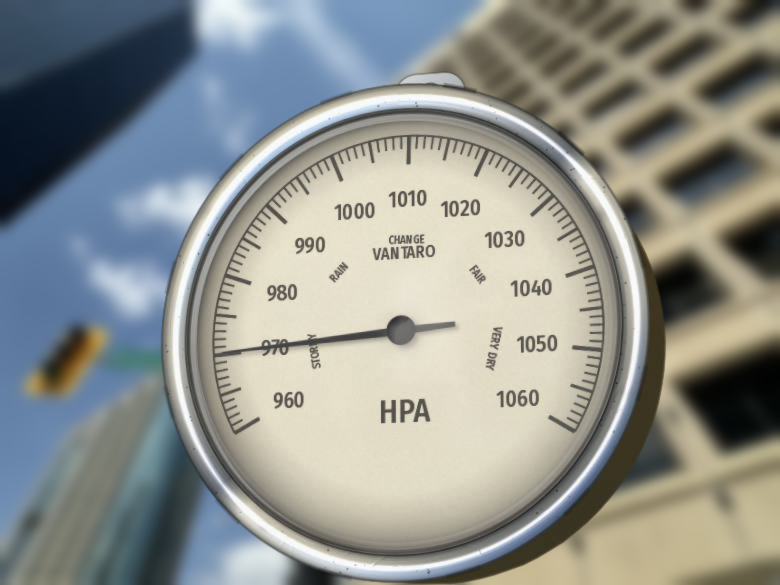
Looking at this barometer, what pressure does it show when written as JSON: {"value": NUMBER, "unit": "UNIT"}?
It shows {"value": 970, "unit": "hPa"}
